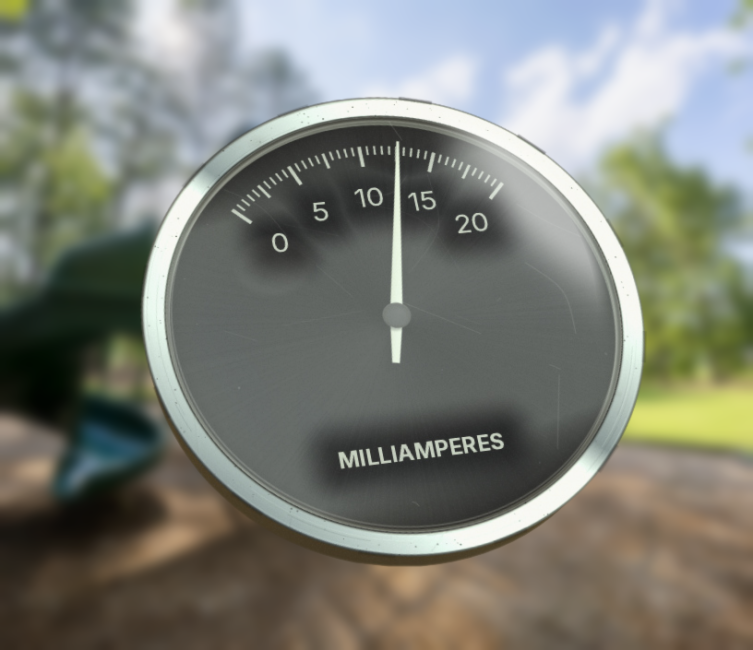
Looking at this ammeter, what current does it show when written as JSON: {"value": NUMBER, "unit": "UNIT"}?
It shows {"value": 12.5, "unit": "mA"}
